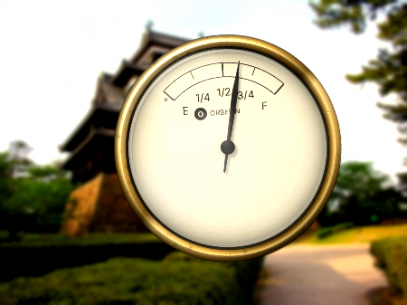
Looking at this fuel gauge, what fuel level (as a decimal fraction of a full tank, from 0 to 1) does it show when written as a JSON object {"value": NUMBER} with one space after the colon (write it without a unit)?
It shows {"value": 0.625}
